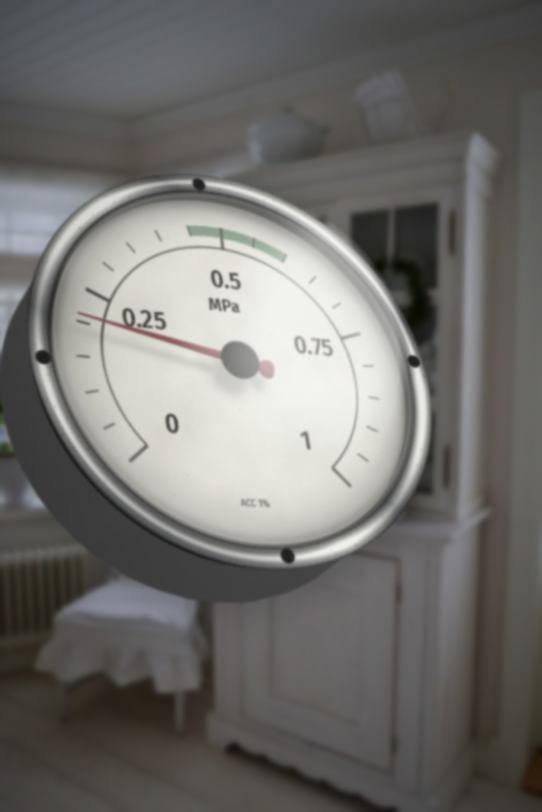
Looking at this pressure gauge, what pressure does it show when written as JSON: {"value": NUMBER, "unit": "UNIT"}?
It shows {"value": 0.2, "unit": "MPa"}
